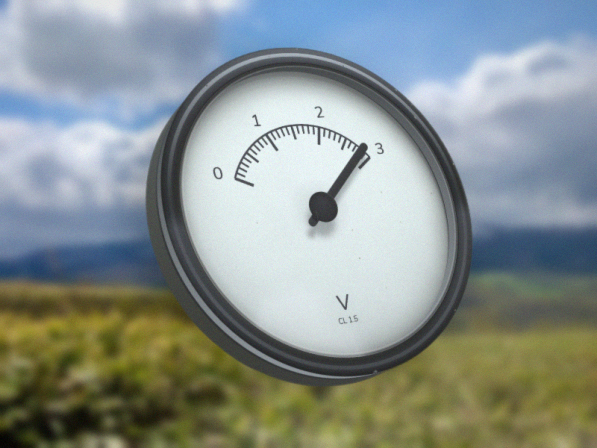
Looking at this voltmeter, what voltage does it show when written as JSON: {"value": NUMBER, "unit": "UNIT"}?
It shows {"value": 2.8, "unit": "V"}
